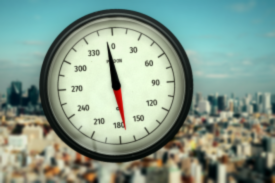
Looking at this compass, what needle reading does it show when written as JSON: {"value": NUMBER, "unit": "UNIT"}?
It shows {"value": 172.5, "unit": "°"}
